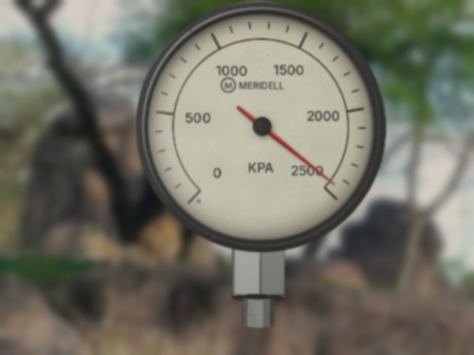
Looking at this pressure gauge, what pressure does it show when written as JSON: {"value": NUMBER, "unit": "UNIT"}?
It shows {"value": 2450, "unit": "kPa"}
